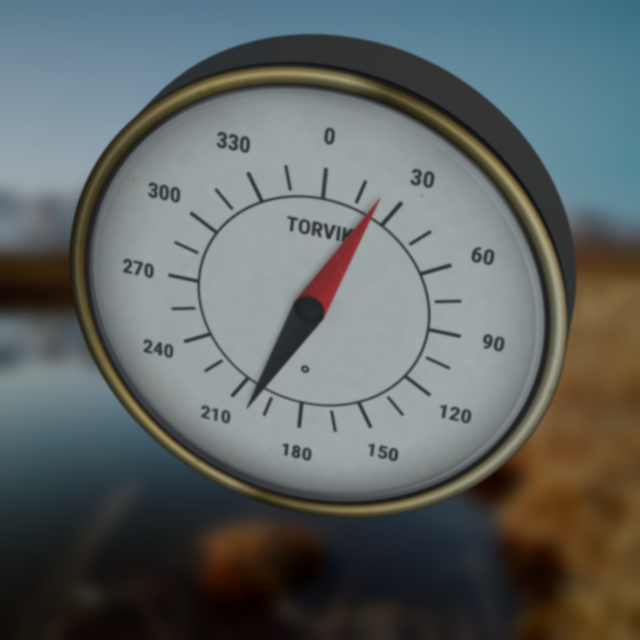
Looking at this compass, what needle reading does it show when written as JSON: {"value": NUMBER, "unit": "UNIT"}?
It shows {"value": 22.5, "unit": "°"}
